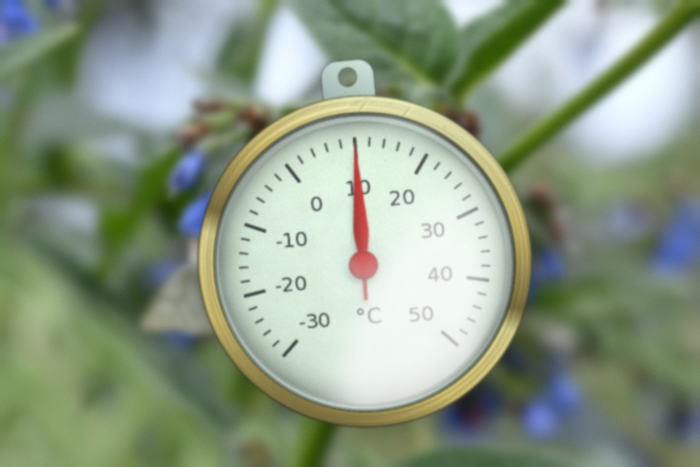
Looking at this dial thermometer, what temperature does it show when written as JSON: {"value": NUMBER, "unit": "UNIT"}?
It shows {"value": 10, "unit": "°C"}
